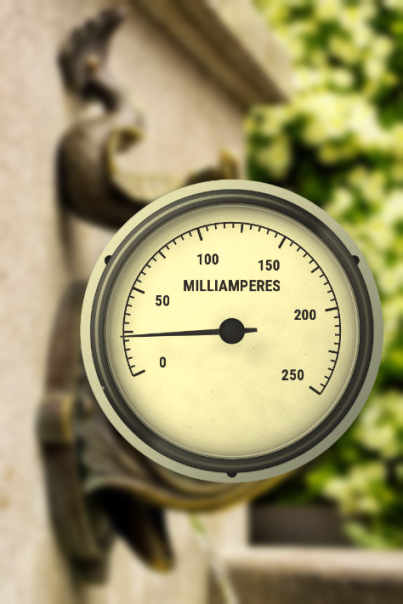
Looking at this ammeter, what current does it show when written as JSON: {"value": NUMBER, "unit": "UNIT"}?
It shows {"value": 22.5, "unit": "mA"}
